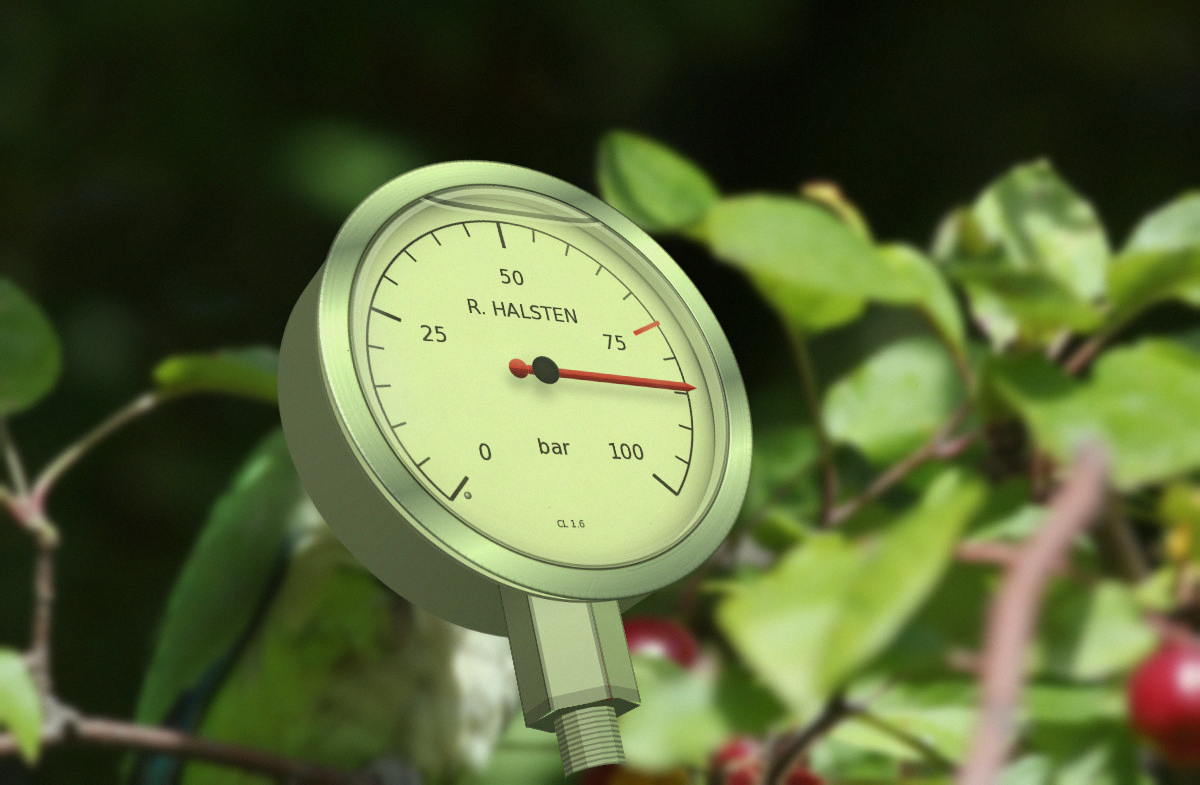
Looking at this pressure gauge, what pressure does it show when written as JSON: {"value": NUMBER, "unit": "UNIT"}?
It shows {"value": 85, "unit": "bar"}
